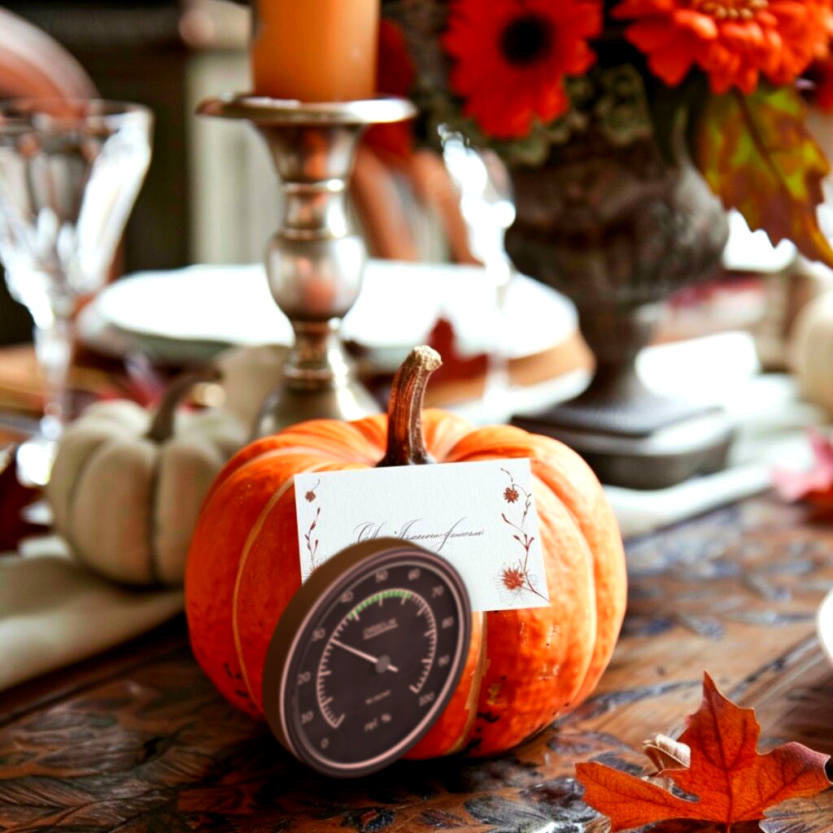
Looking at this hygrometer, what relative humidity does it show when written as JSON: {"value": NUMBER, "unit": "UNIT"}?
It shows {"value": 30, "unit": "%"}
